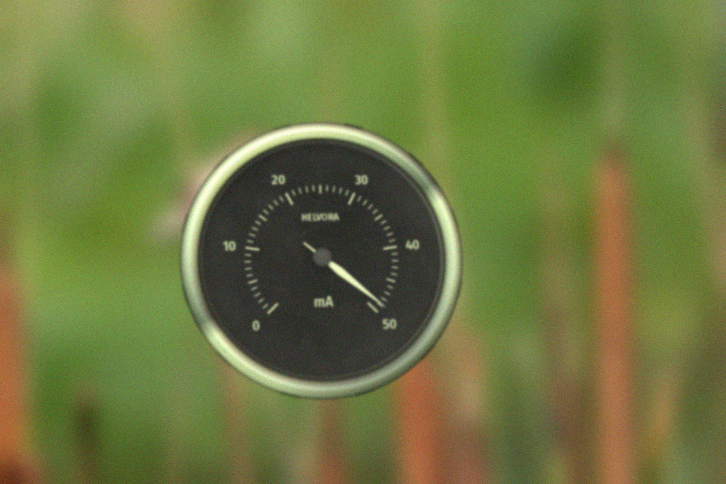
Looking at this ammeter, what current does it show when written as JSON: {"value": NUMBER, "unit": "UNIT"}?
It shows {"value": 49, "unit": "mA"}
